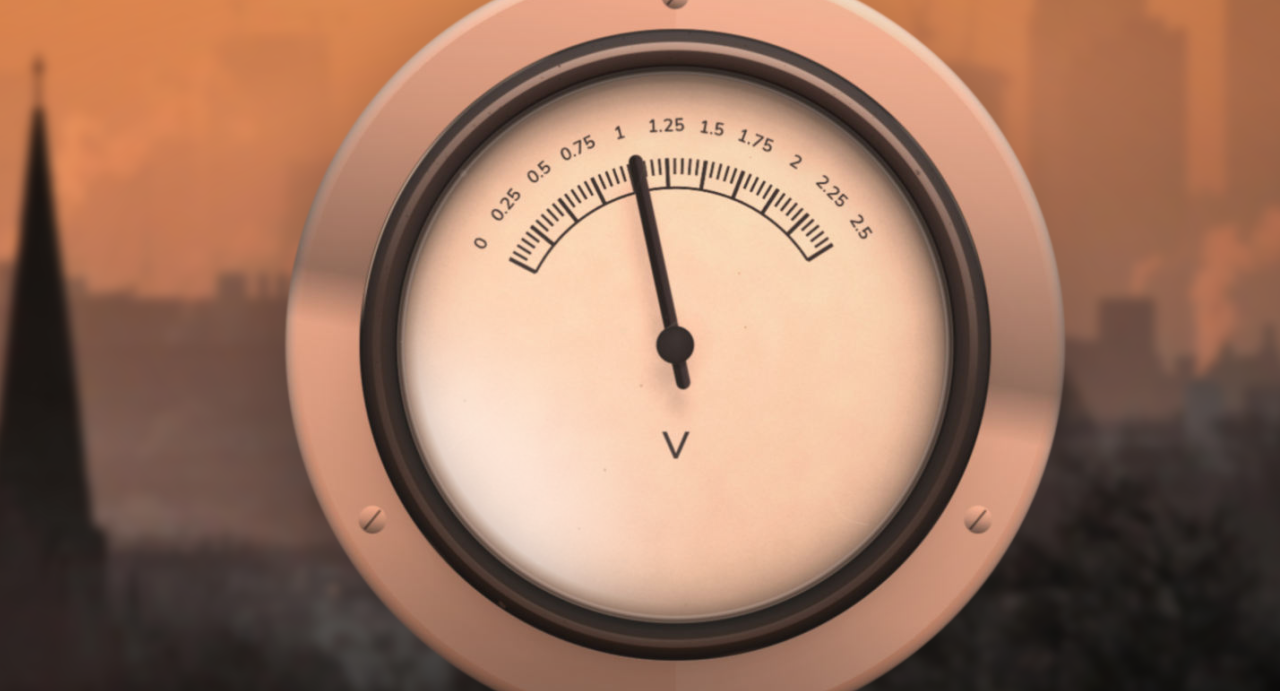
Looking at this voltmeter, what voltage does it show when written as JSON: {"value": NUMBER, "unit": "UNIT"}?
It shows {"value": 1.05, "unit": "V"}
